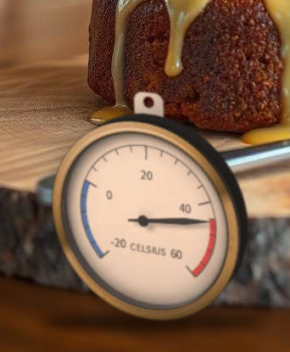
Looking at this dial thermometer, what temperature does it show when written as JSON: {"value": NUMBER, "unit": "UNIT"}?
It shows {"value": 44, "unit": "°C"}
